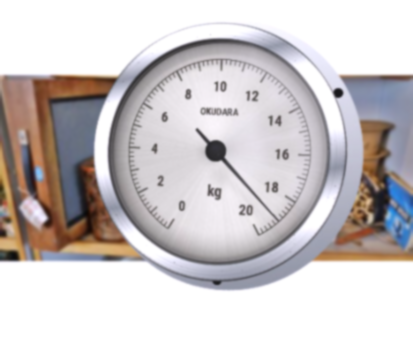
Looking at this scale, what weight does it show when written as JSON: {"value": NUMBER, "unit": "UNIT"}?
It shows {"value": 19, "unit": "kg"}
